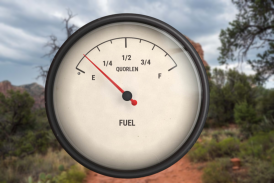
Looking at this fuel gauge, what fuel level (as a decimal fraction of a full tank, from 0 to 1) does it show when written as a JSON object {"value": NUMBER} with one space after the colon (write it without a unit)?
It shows {"value": 0.125}
